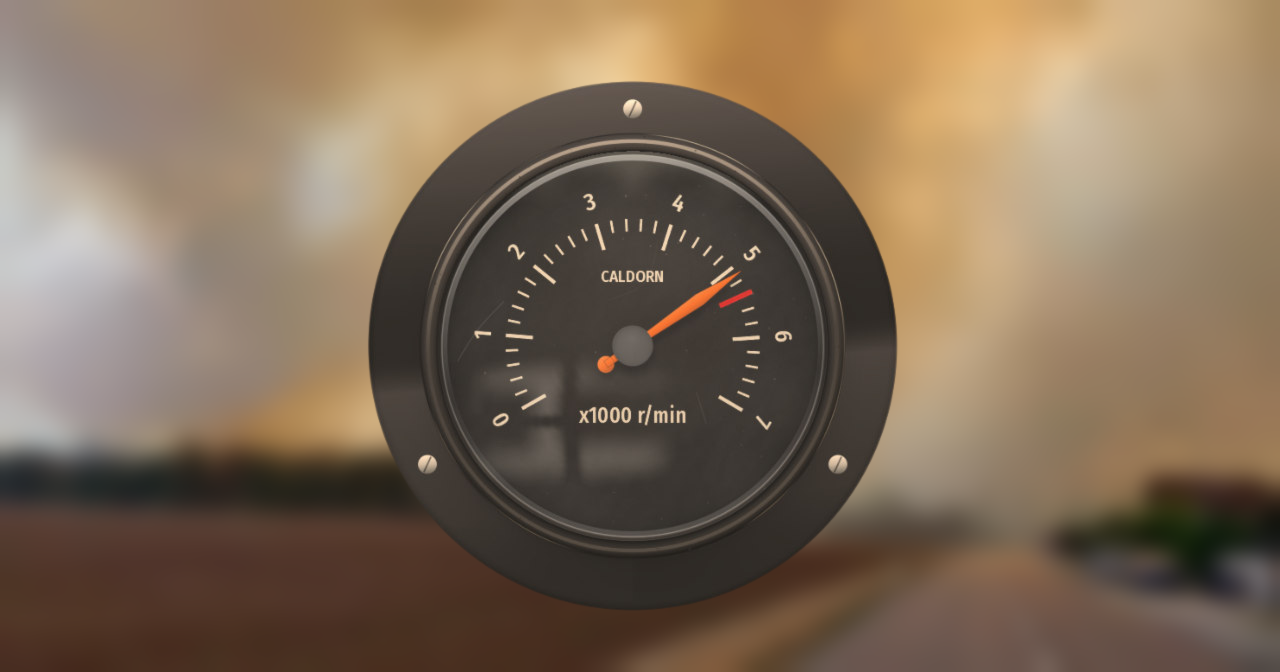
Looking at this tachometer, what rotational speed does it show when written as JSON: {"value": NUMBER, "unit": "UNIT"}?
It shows {"value": 5100, "unit": "rpm"}
